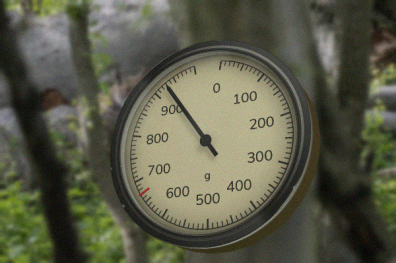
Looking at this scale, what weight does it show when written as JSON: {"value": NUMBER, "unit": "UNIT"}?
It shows {"value": 930, "unit": "g"}
